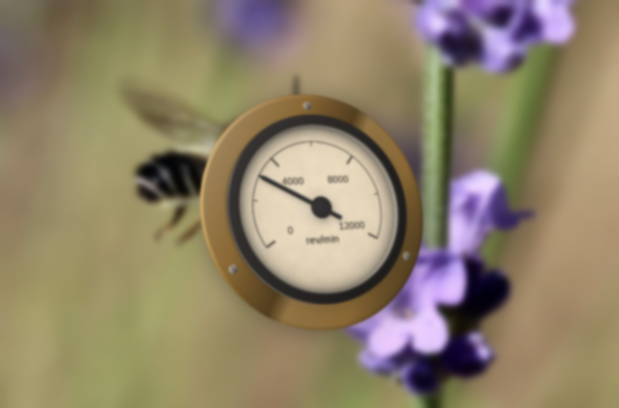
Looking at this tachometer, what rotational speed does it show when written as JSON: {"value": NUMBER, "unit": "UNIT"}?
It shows {"value": 3000, "unit": "rpm"}
